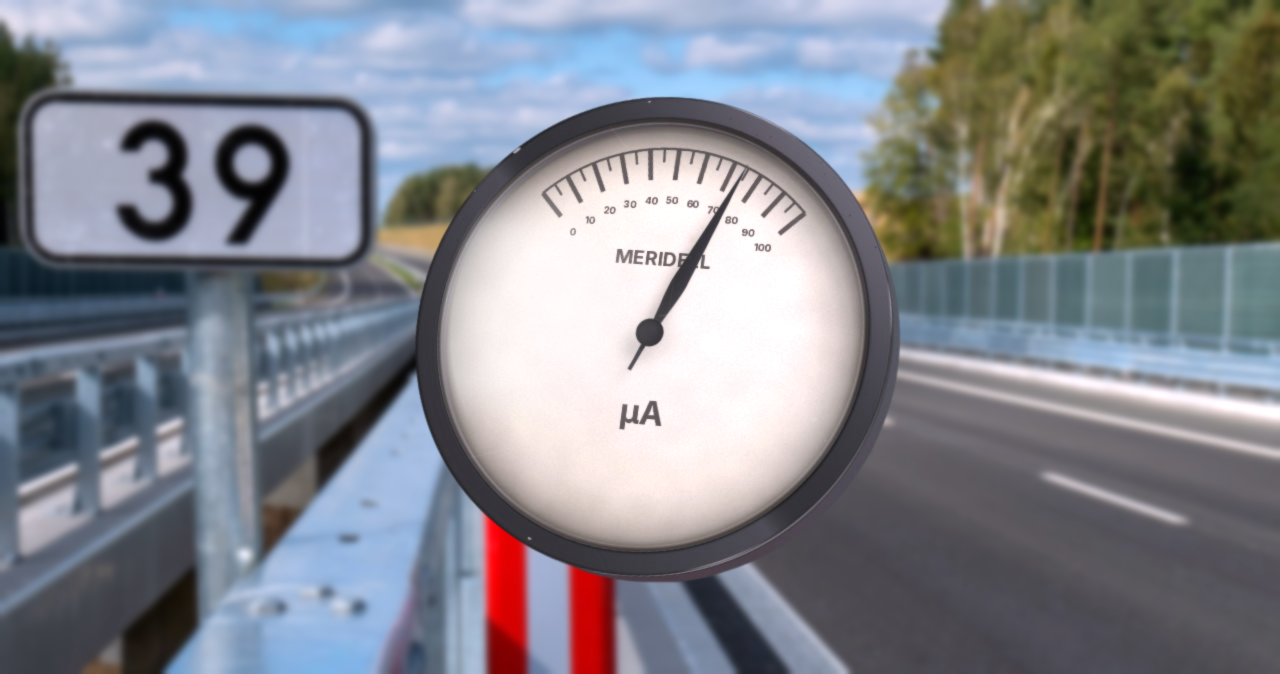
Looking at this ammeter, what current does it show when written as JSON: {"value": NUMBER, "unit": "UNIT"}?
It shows {"value": 75, "unit": "µA"}
